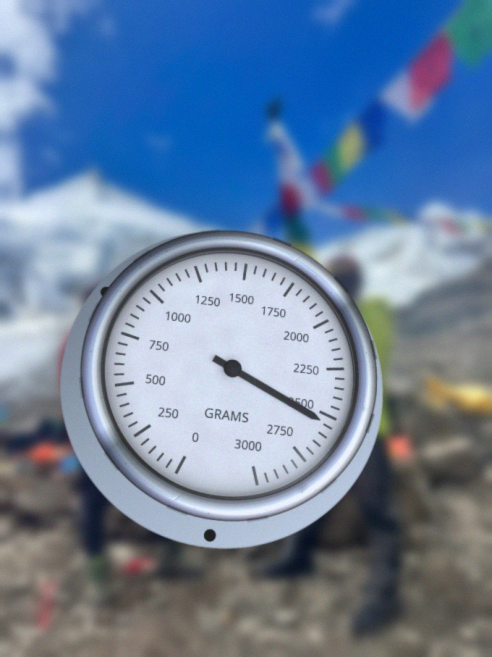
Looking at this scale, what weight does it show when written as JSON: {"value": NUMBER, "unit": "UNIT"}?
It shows {"value": 2550, "unit": "g"}
